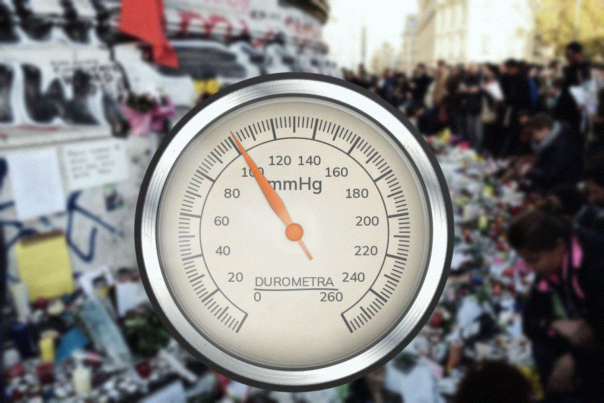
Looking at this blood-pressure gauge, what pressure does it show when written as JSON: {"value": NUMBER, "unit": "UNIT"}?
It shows {"value": 102, "unit": "mmHg"}
